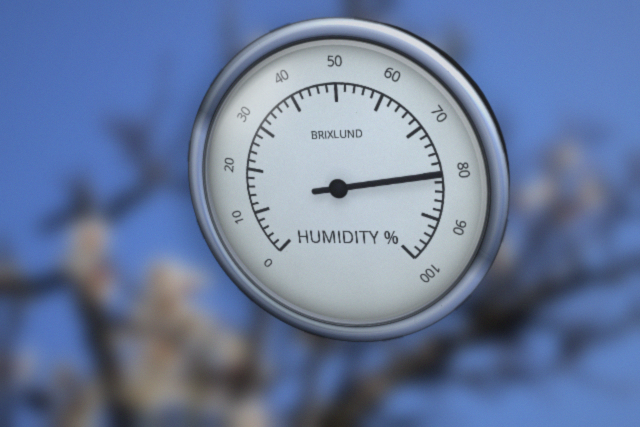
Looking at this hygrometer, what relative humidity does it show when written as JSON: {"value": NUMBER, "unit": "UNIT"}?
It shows {"value": 80, "unit": "%"}
